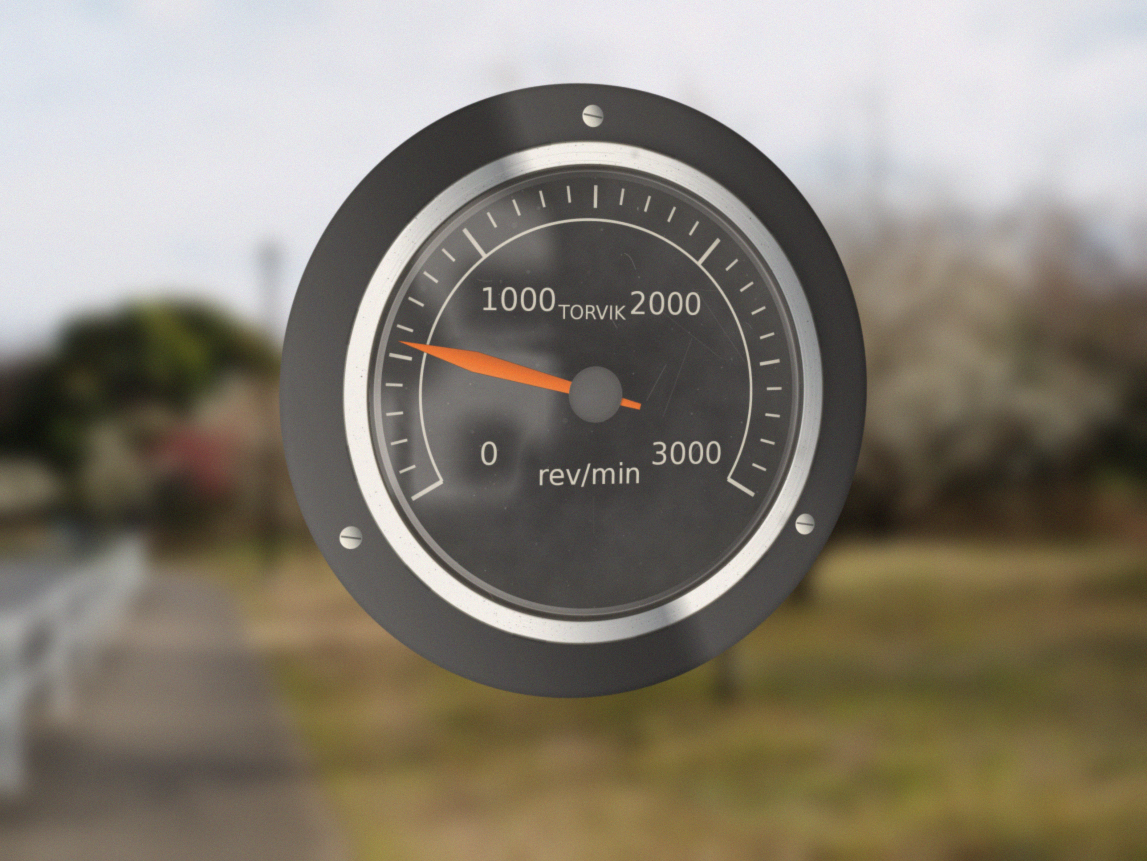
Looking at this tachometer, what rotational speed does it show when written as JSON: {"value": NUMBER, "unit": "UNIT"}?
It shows {"value": 550, "unit": "rpm"}
